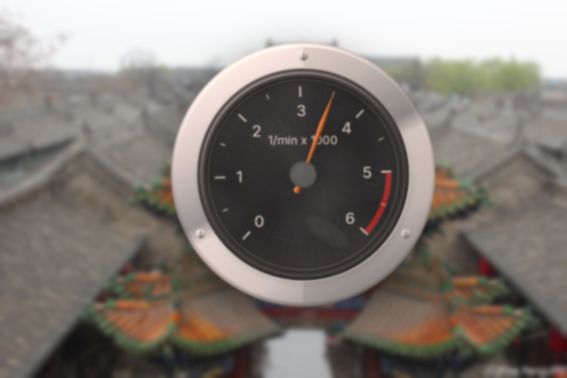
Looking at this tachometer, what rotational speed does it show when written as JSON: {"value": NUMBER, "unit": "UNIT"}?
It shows {"value": 3500, "unit": "rpm"}
